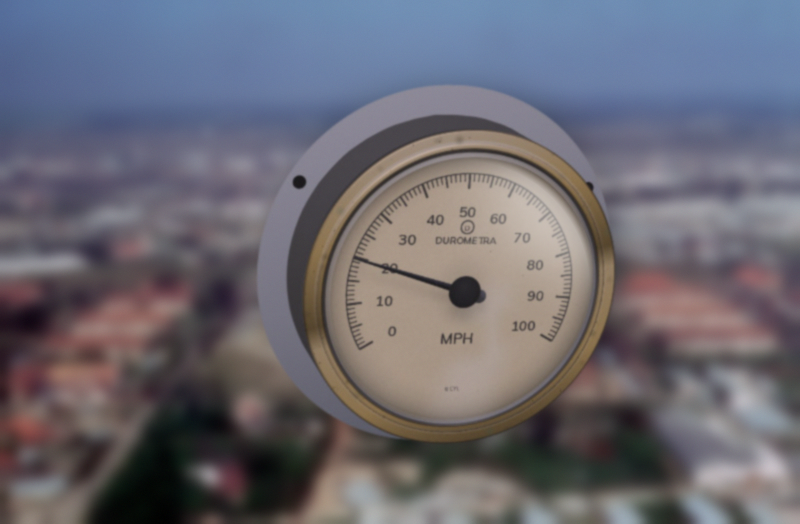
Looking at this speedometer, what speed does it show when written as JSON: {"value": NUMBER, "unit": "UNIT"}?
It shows {"value": 20, "unit": "mph"}
